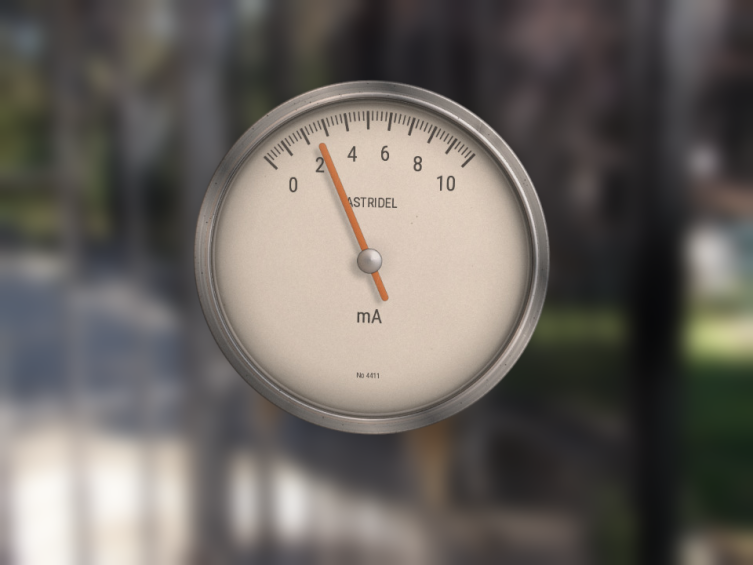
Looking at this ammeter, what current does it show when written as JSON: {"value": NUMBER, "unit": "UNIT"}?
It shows {"value": 2.6, "unit": "mA"}
